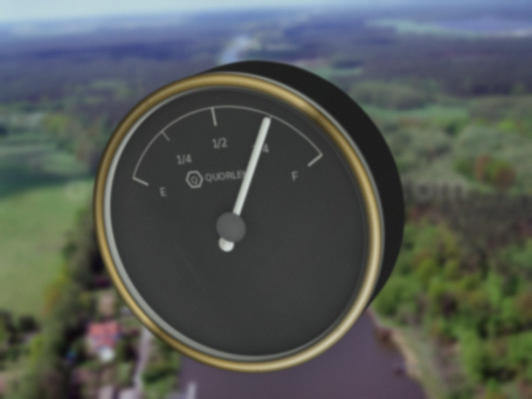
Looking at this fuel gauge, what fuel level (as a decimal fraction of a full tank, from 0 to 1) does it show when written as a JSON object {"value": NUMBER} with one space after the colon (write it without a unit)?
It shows {"value": 0.75}
